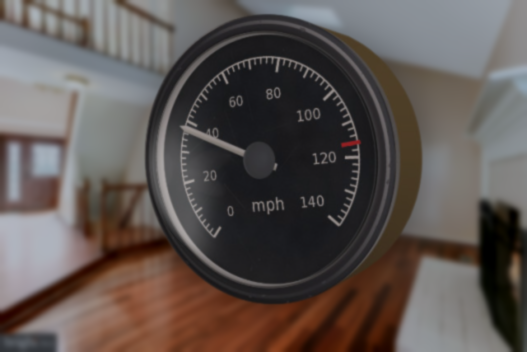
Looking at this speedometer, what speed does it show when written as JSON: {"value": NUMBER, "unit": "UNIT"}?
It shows {"value": 38, "unit": "mph"}
